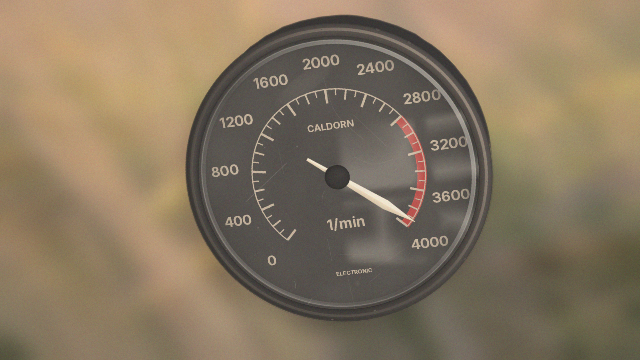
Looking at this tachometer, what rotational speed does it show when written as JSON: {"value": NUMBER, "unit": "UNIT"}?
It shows {"value": 3900, "unit": "rpm"}
